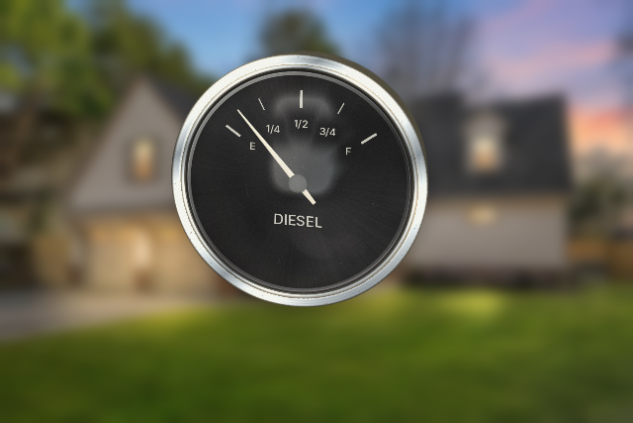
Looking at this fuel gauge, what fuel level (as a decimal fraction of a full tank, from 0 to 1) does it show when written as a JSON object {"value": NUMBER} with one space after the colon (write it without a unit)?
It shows {"value": 0.125}
